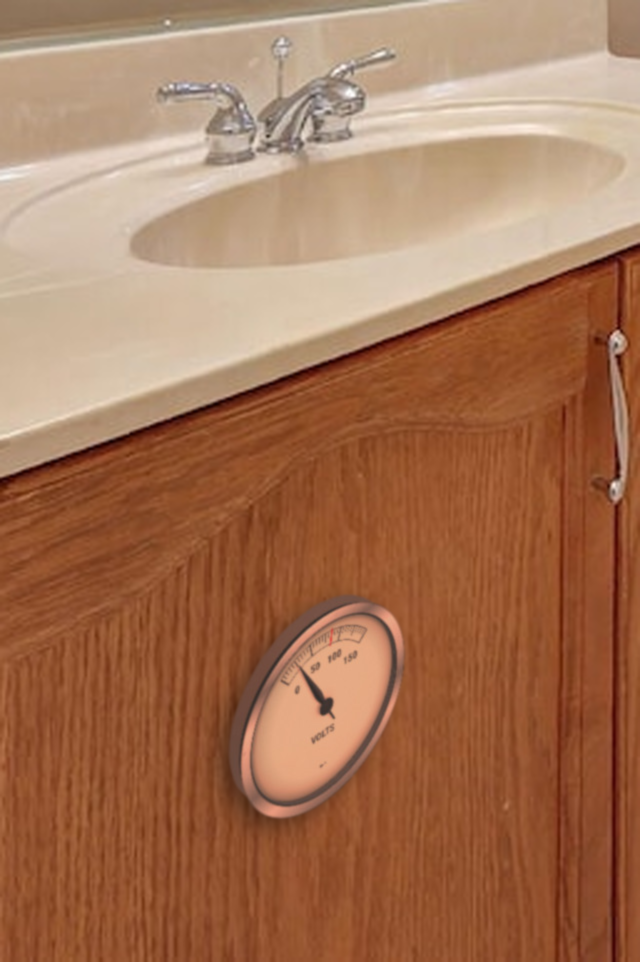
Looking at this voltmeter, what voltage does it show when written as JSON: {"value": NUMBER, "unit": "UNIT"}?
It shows {"value": 25, "unit": "V"}
